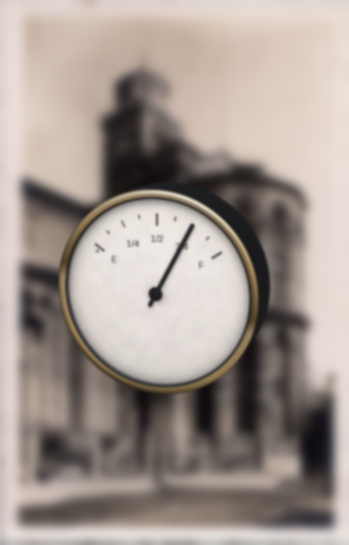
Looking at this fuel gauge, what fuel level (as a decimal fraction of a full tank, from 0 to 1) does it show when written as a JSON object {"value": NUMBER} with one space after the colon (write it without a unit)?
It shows {"value": 0.75}
